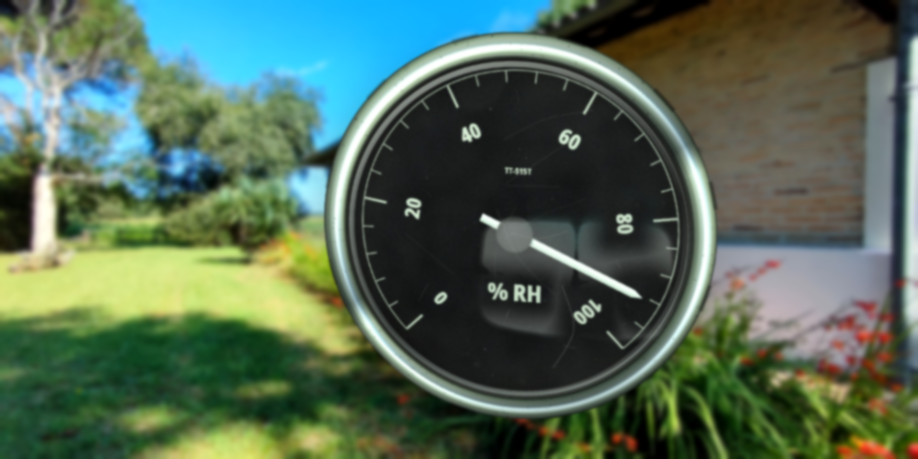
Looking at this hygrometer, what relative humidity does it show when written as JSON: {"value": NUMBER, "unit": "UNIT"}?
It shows {"value": 92, "unit": "%"}
